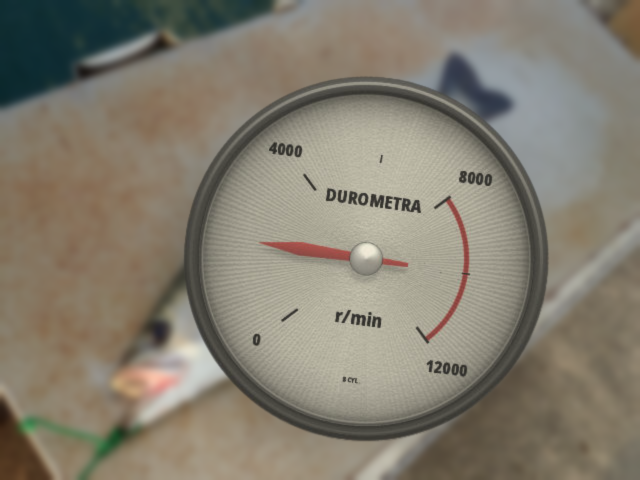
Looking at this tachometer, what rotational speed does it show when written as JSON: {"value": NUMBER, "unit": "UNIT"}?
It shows {"value": 2000, "unit": "rpm"}
